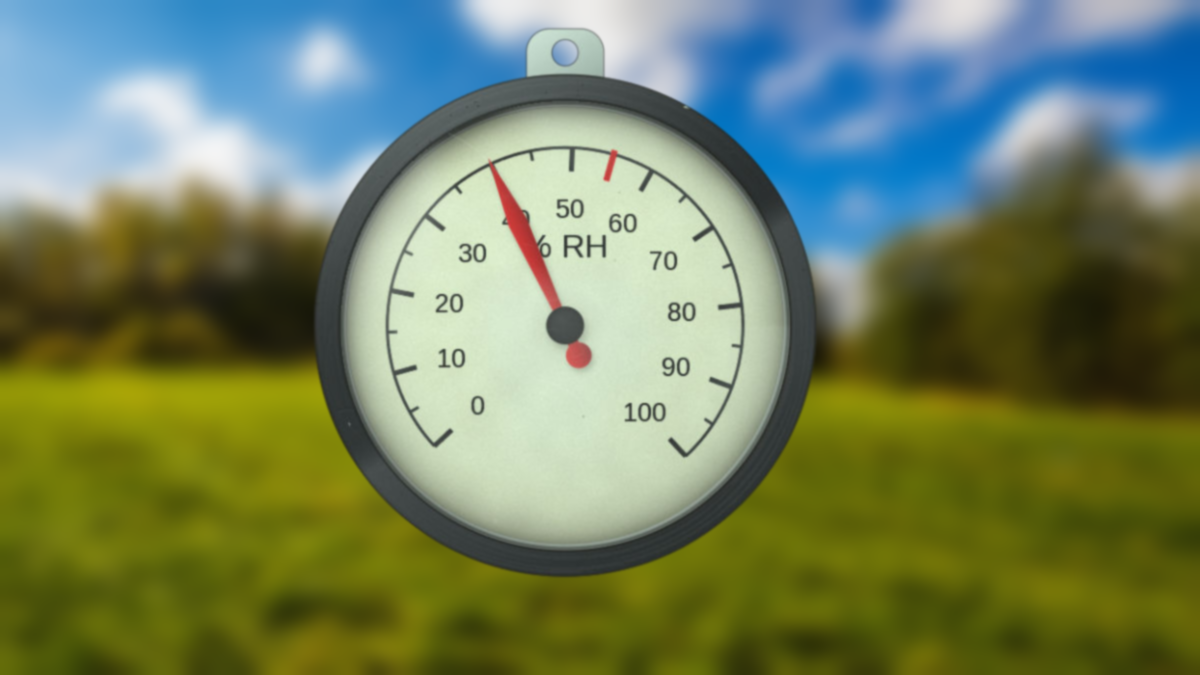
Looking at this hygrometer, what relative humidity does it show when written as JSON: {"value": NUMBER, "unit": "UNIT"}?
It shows {"value": 40, "unit": "%"}
